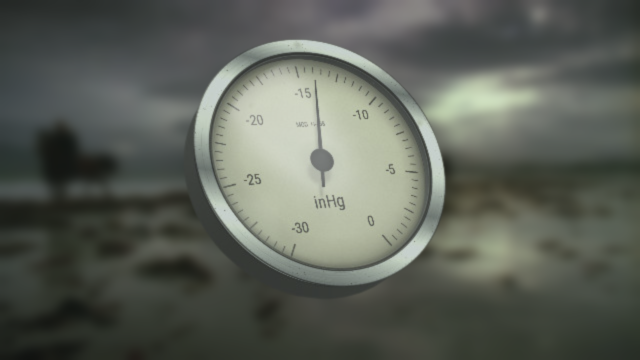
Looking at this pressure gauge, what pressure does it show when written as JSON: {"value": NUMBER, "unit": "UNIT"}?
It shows {"value": -14, "unit": "inHg"}
